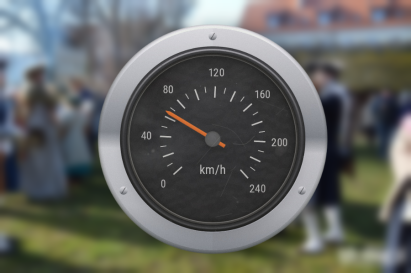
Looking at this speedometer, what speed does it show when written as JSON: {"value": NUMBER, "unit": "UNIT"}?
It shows {"value": 65, "unit": "km/h"}
